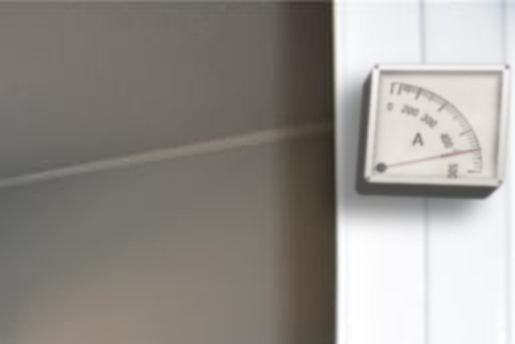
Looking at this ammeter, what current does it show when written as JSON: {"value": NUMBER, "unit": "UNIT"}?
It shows {"value": 450, "unit": "A"}
